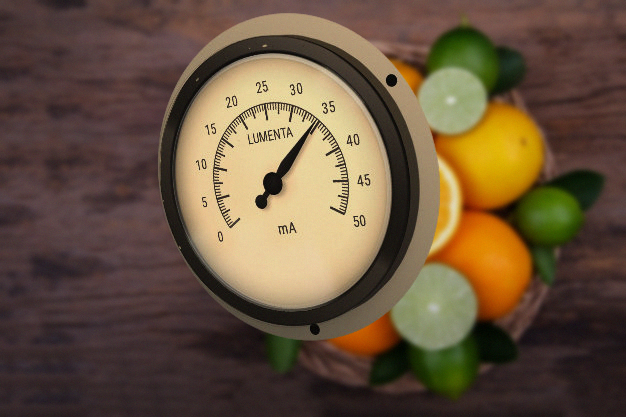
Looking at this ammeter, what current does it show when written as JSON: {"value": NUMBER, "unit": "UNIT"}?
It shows {"value": 35, "unit": "mA"}
